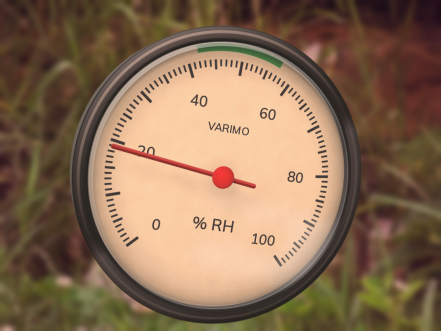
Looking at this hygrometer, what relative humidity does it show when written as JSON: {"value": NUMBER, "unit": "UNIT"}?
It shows {"value": 19, "unit": "%"}
